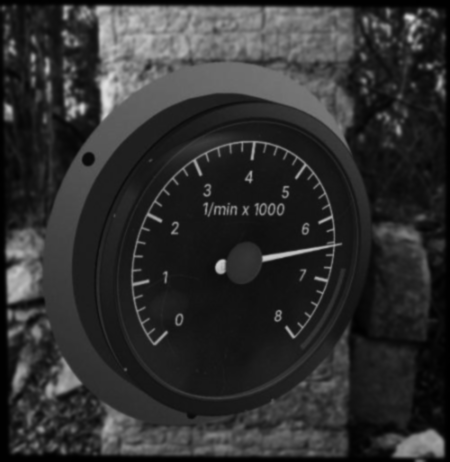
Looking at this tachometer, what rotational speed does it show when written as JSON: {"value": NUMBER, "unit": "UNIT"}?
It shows {"value": 6400, "unit": "rpm"}
